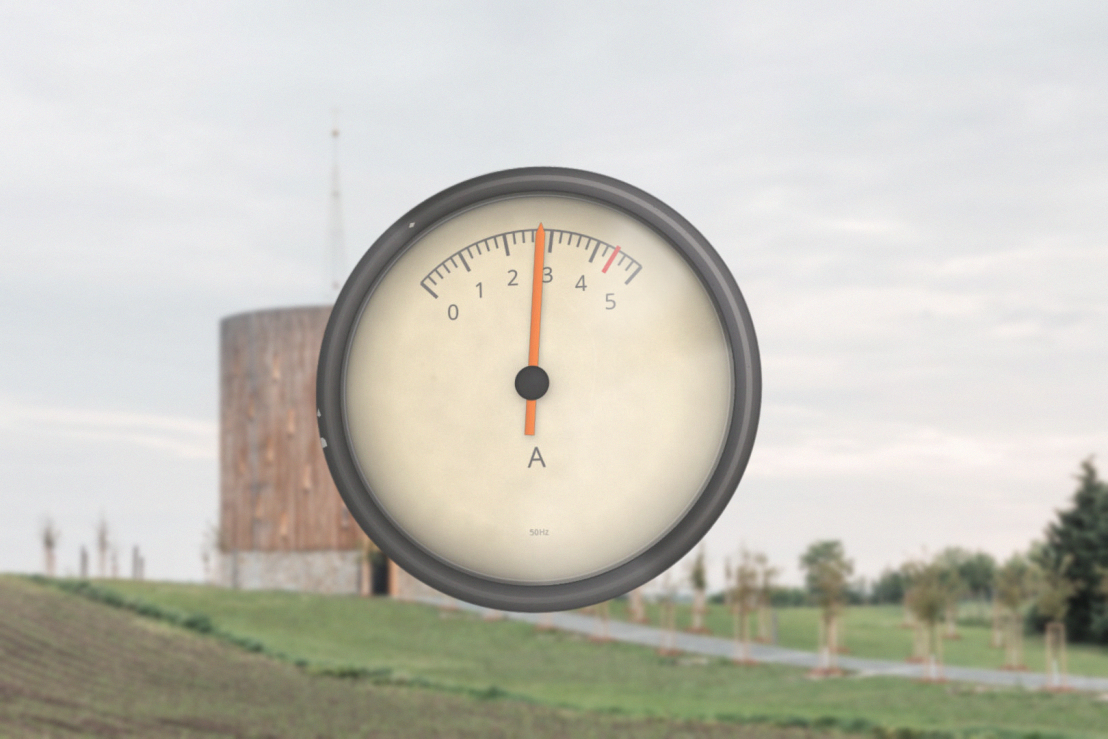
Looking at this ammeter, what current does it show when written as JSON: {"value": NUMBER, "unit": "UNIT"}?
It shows {"value": 2.8, "unit": "A"}
